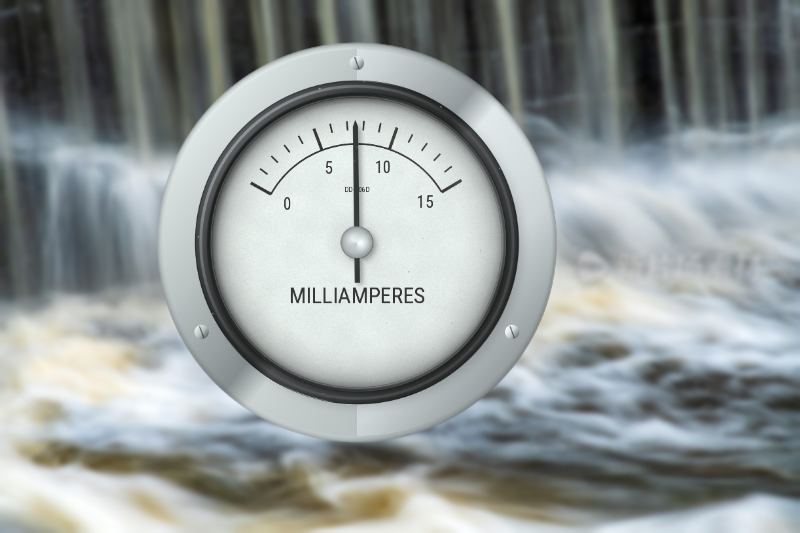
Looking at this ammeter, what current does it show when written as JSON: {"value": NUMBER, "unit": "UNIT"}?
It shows {"value": 7.5, "unit": "mA"}
